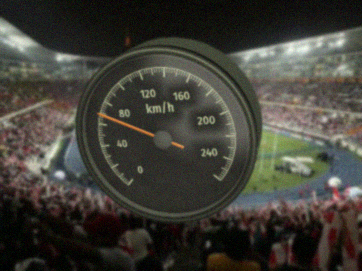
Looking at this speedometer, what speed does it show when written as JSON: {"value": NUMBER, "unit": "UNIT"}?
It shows {"value": 70, "unit": "km/h"}
